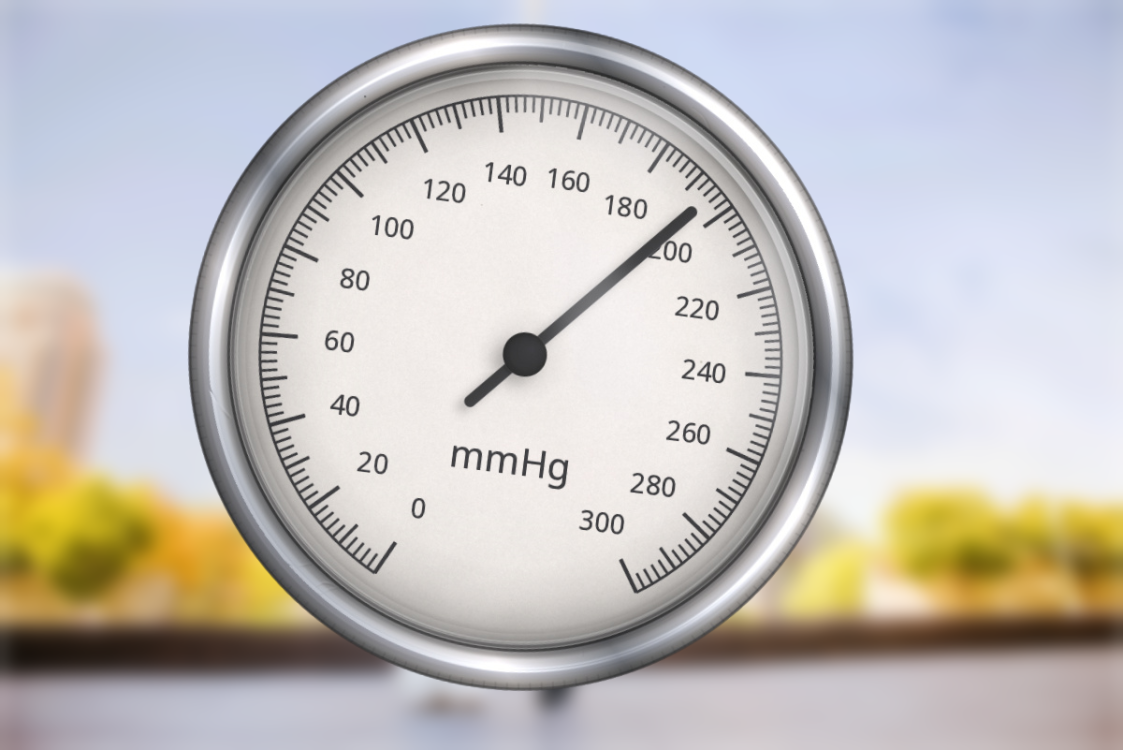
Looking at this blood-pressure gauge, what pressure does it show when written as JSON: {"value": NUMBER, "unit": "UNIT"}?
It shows {"value": 195, "unit": "mmHg"}
